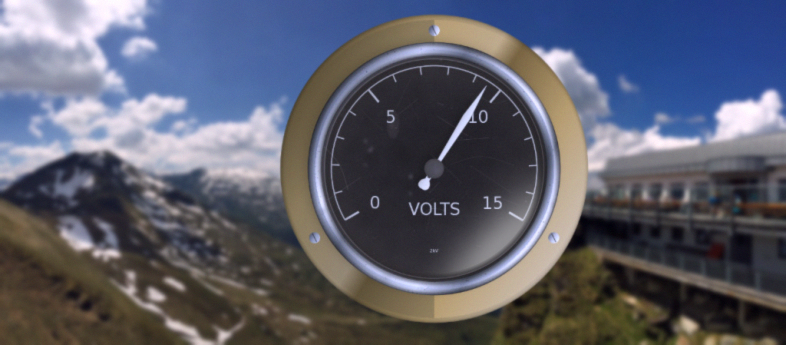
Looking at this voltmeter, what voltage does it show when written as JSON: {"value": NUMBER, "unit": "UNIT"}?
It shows {"value": 9.5, "unit": "V"}
